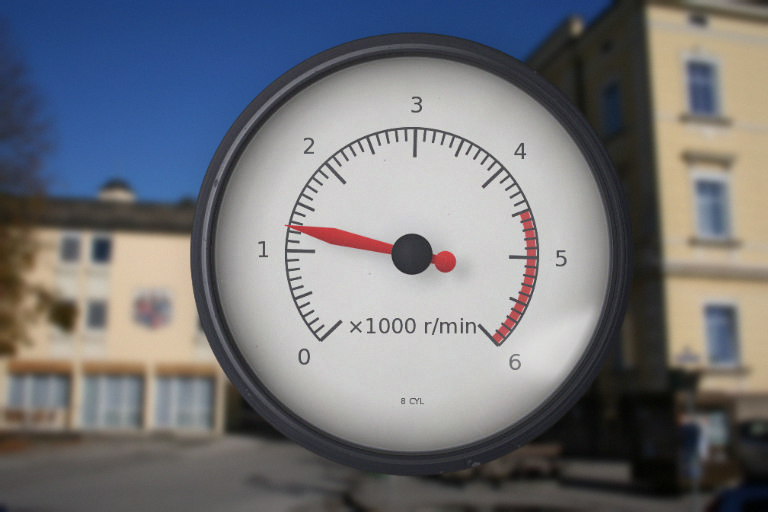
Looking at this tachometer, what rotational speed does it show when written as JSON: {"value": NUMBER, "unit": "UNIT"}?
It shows {"value": 1250, "unit": "rpm"}
